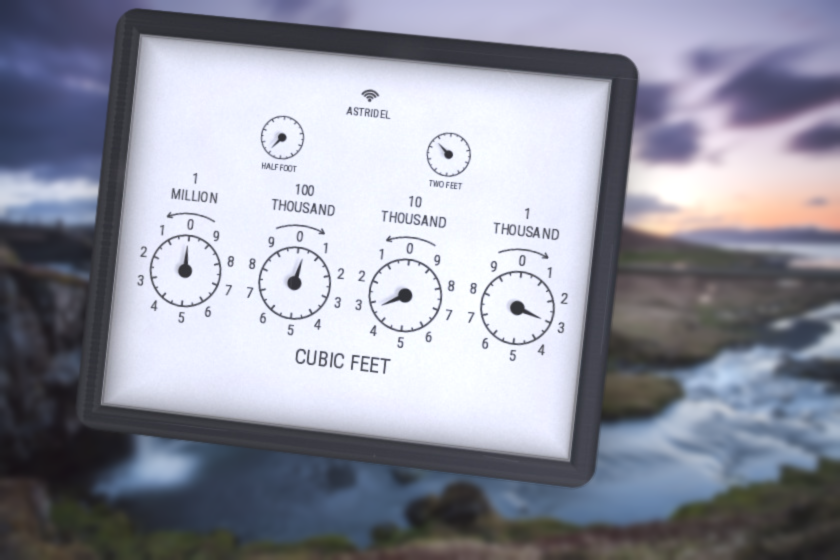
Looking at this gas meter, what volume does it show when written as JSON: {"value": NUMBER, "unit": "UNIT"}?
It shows {"value": 3300, "unit": "ft³"}
